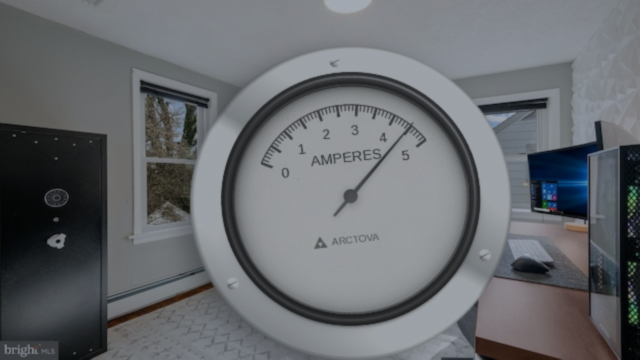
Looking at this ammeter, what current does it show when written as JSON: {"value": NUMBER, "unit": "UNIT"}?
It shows {"value": 4.5, "unit": "A"}
